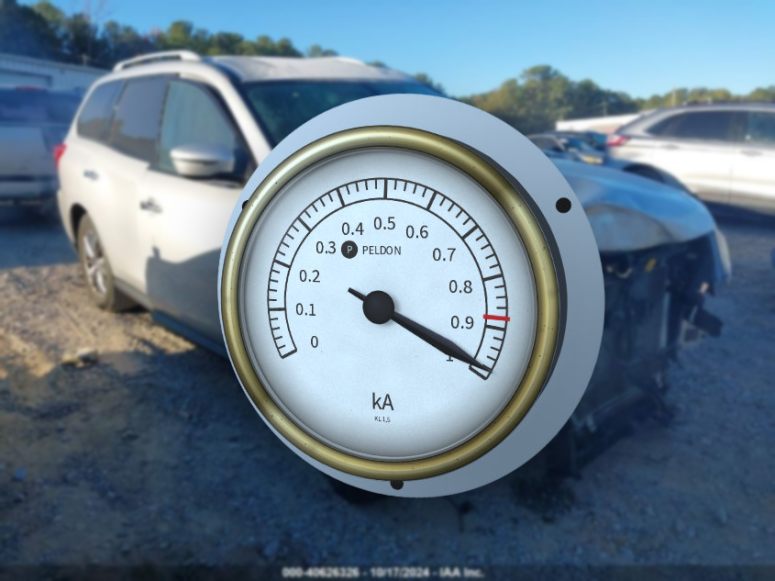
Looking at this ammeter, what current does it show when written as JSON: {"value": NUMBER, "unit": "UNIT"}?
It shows {"value": 0.98, "unit": "kA"}
